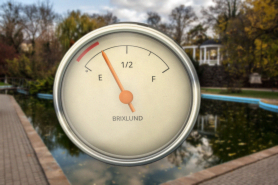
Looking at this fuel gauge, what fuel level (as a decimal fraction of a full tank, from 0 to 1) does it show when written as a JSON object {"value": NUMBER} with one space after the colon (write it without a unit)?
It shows {"value": 0.25}
